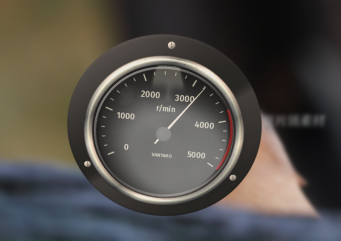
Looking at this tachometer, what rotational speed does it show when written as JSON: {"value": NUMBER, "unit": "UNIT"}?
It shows {"value": 3200, "unit": "rpm"}
